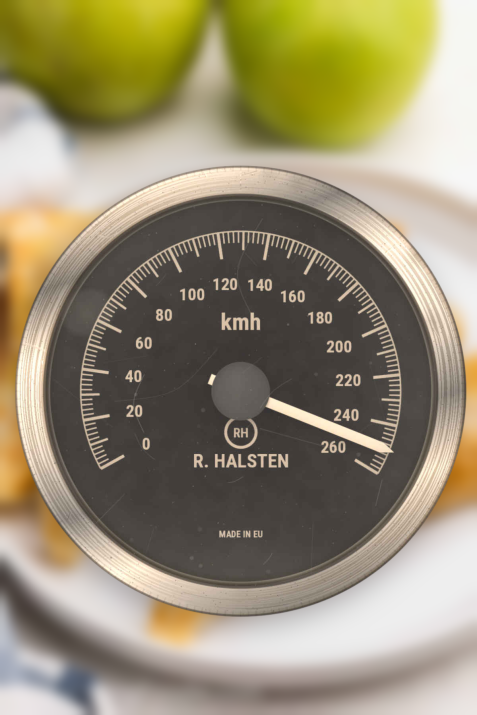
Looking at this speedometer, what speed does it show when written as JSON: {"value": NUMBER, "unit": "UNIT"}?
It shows {"value": 250, "unit": "km/h"}
